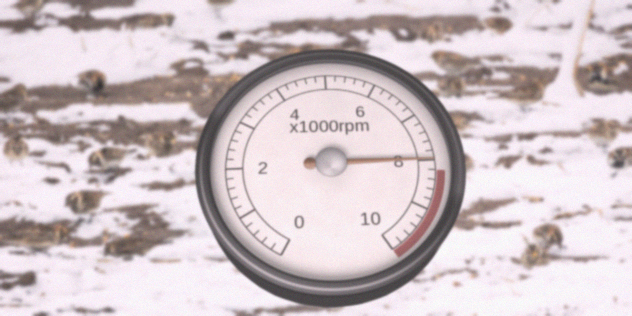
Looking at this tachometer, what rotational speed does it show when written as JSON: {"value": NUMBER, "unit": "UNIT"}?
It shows {"value": 8000, "unit": "rpm"}
